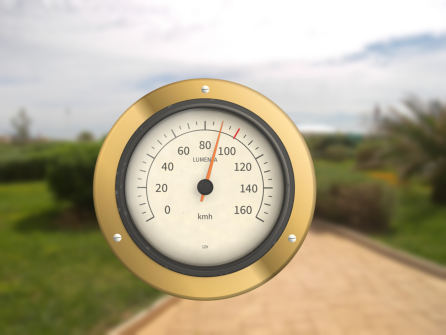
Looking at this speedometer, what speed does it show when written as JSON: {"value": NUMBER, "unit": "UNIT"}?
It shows {"value": 90, "unit": "km/h"}
